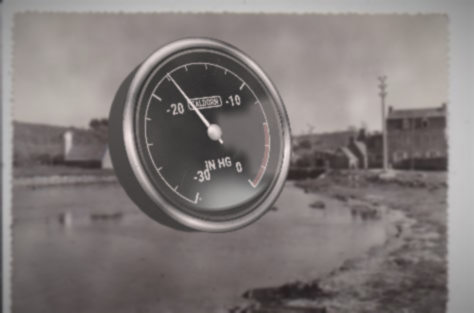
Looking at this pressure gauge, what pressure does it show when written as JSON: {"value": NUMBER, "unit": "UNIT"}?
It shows {"value": -18, "unit": "inHg"}
